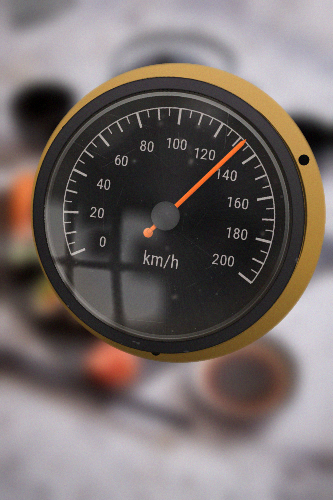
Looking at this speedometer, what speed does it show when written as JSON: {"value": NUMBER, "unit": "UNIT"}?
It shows {"value": 132.5, "unit": "km/h"}
